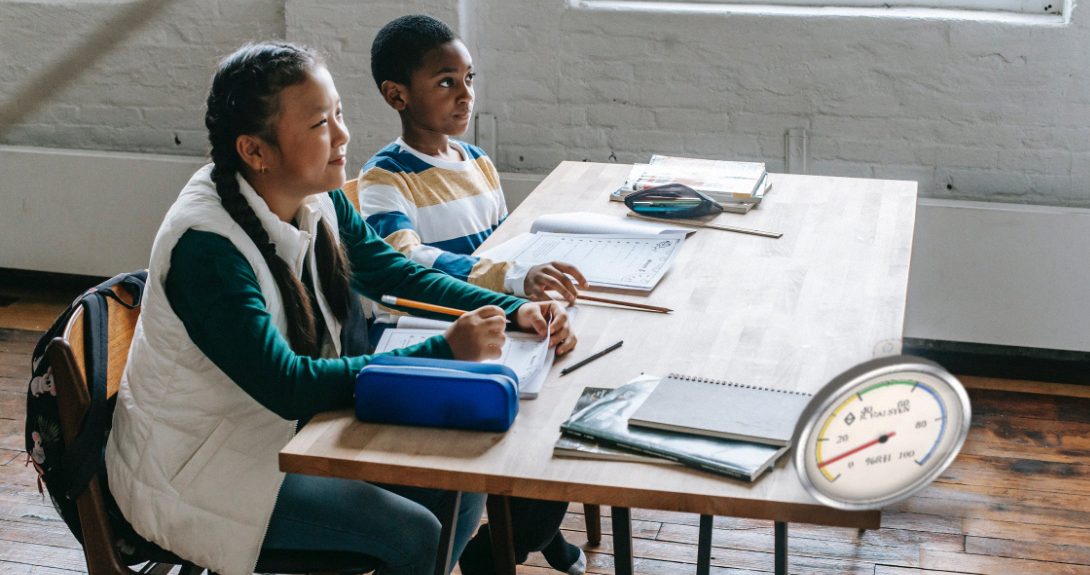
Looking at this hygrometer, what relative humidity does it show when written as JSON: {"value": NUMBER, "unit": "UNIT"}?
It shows {"value": 10, "unit": "%"}
